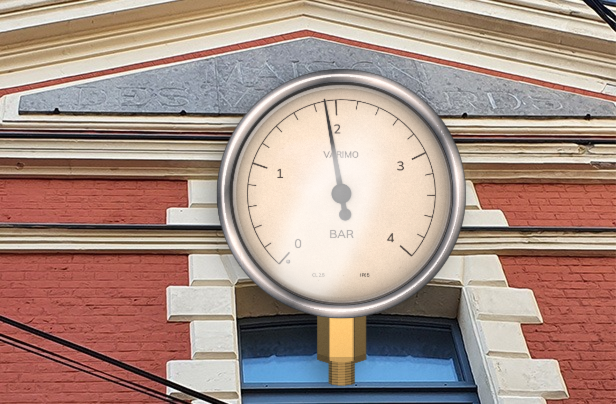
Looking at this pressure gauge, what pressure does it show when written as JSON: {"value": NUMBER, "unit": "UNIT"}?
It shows {"value": 1.9, "unit": "bar"}
